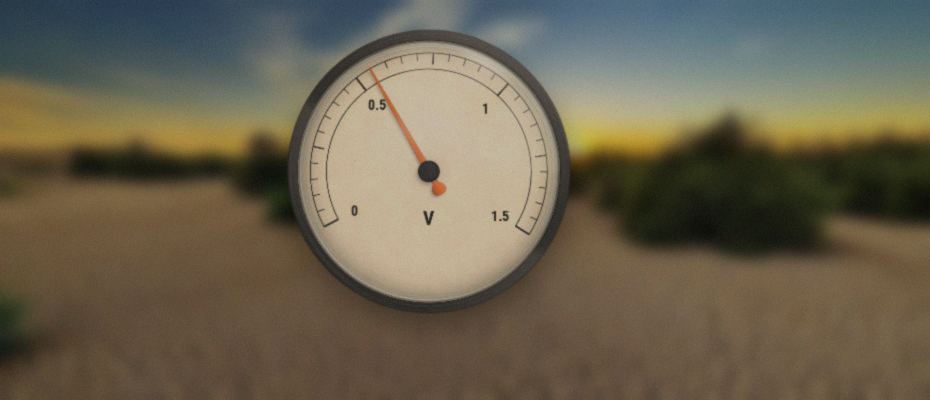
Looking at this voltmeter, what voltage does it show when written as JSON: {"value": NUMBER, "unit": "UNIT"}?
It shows {"value": 0.55, "unit": "V"}
